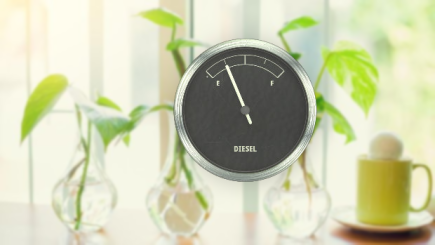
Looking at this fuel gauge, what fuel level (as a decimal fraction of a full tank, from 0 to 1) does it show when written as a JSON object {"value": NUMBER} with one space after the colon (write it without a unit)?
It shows {"value": 0.25}
